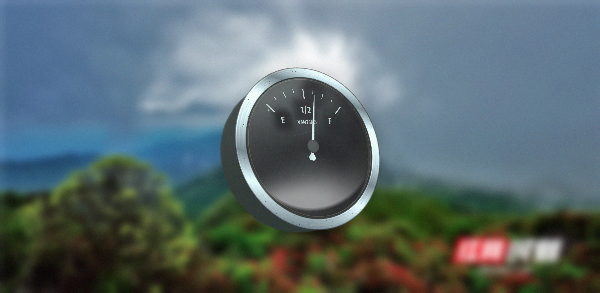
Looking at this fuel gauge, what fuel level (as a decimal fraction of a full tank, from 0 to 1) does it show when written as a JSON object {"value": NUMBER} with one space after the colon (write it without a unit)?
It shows {"value": 0.625}
